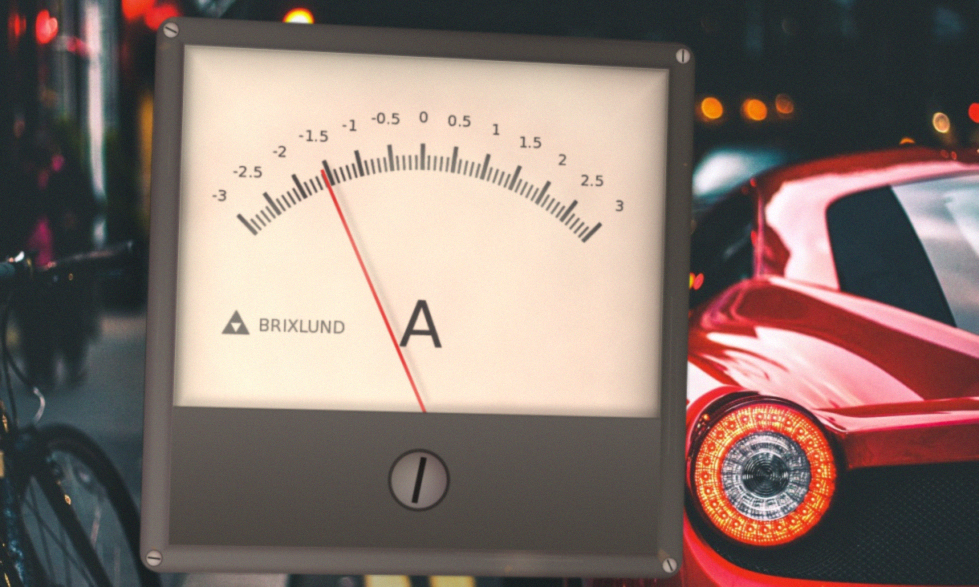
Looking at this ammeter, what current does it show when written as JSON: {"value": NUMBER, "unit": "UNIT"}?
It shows {"value": -1.6, "unit": "A"}
